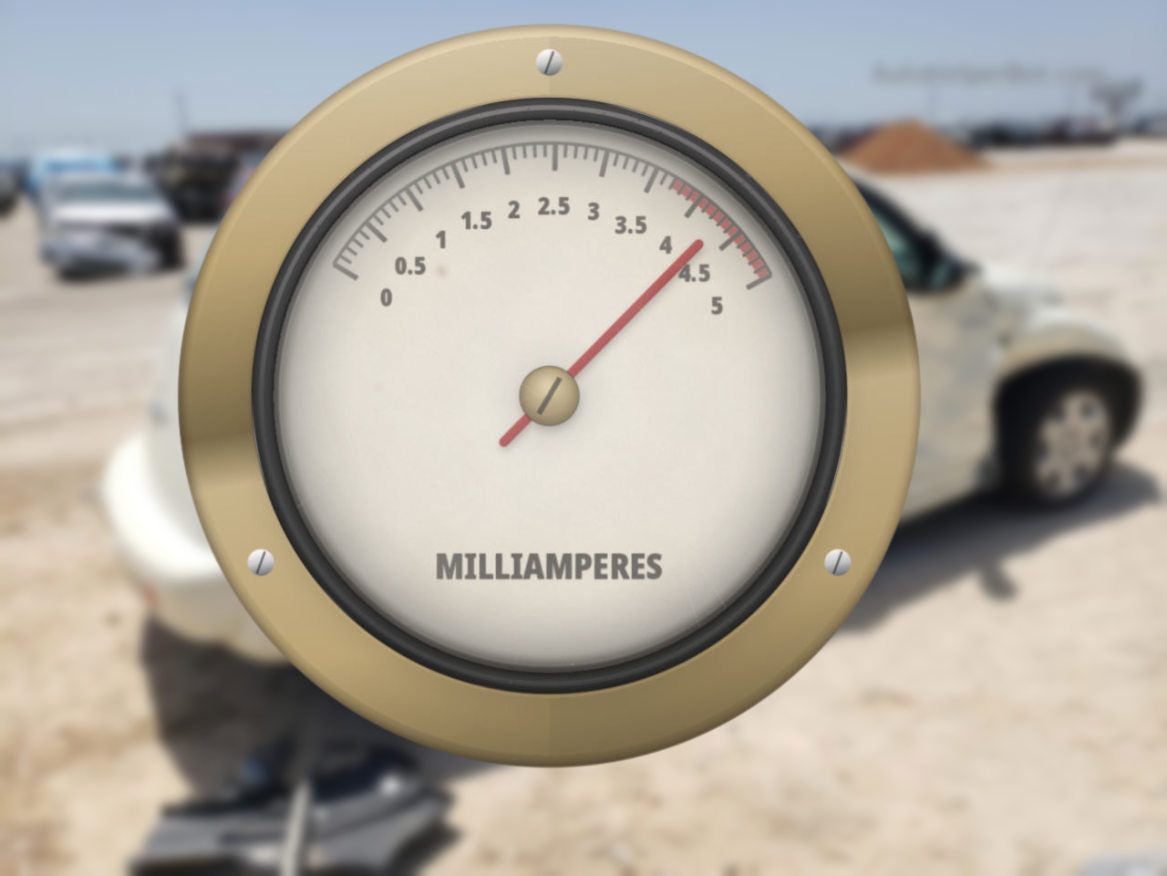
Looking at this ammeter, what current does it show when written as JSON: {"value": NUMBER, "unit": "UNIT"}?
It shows {"value": 4.3, "unit": "mA"}
